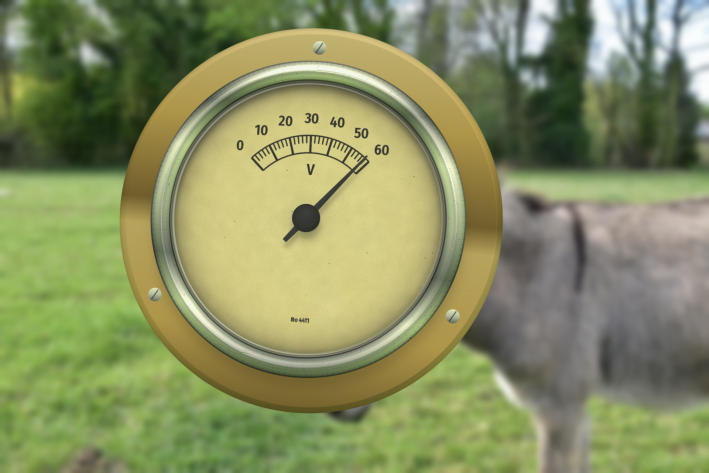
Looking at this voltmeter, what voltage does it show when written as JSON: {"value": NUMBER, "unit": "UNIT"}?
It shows {"value": 58, "unit": "V"}
